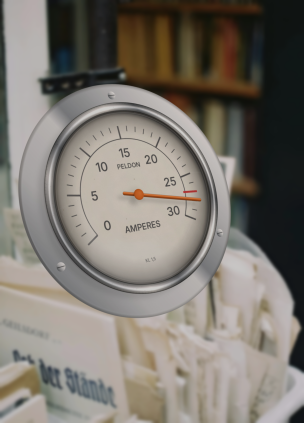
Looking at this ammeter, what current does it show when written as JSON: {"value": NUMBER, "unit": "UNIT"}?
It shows {"value": 28, "unit": "A"}
